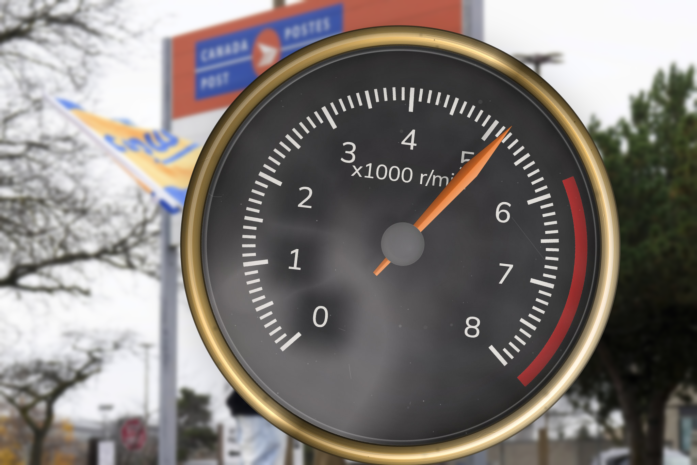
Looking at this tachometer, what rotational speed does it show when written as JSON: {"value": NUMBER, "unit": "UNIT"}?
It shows {"value": 5150, "unit": "rpm"}
